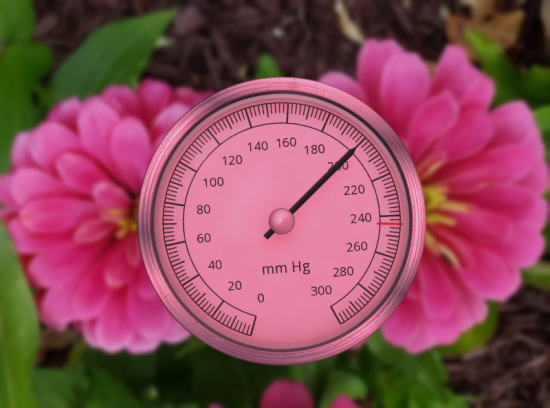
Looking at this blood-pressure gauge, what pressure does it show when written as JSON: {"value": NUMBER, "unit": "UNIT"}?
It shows {"value": 200, "unit": "mmHg"}
